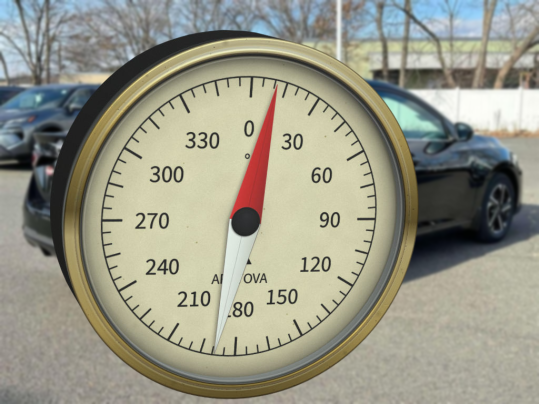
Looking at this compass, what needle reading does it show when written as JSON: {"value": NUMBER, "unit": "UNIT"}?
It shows {"value": 10, "unit": "°"}
